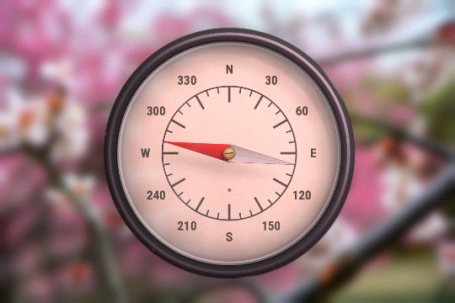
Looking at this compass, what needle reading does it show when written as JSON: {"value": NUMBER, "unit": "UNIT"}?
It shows {"value": 280, "unit": "°"}
